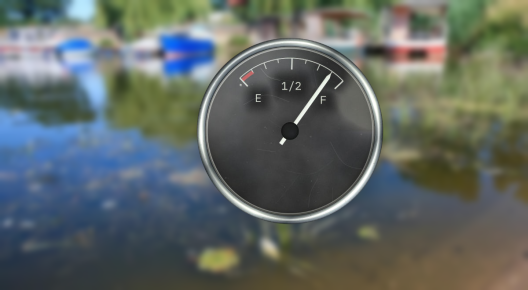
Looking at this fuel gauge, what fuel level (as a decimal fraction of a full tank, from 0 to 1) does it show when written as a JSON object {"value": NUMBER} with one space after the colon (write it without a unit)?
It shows {"value": 0.875}
